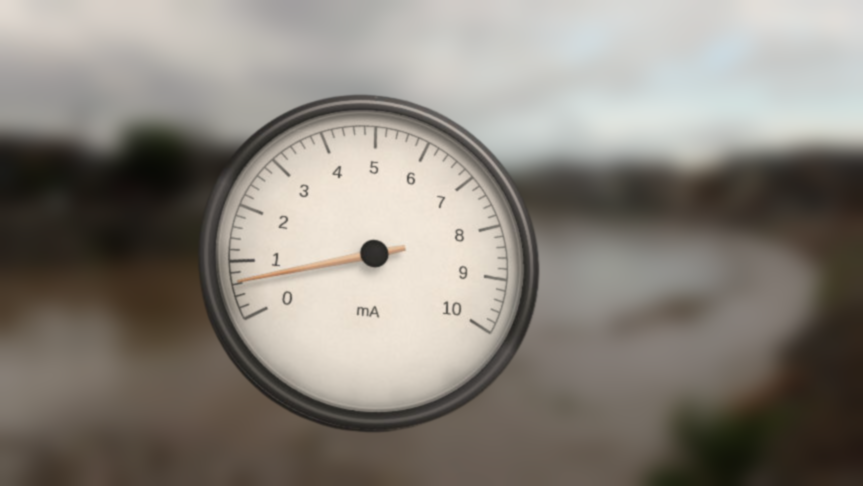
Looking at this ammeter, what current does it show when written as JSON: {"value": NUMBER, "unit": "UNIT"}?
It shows {"value": 0.6, "unit": "mA"}
